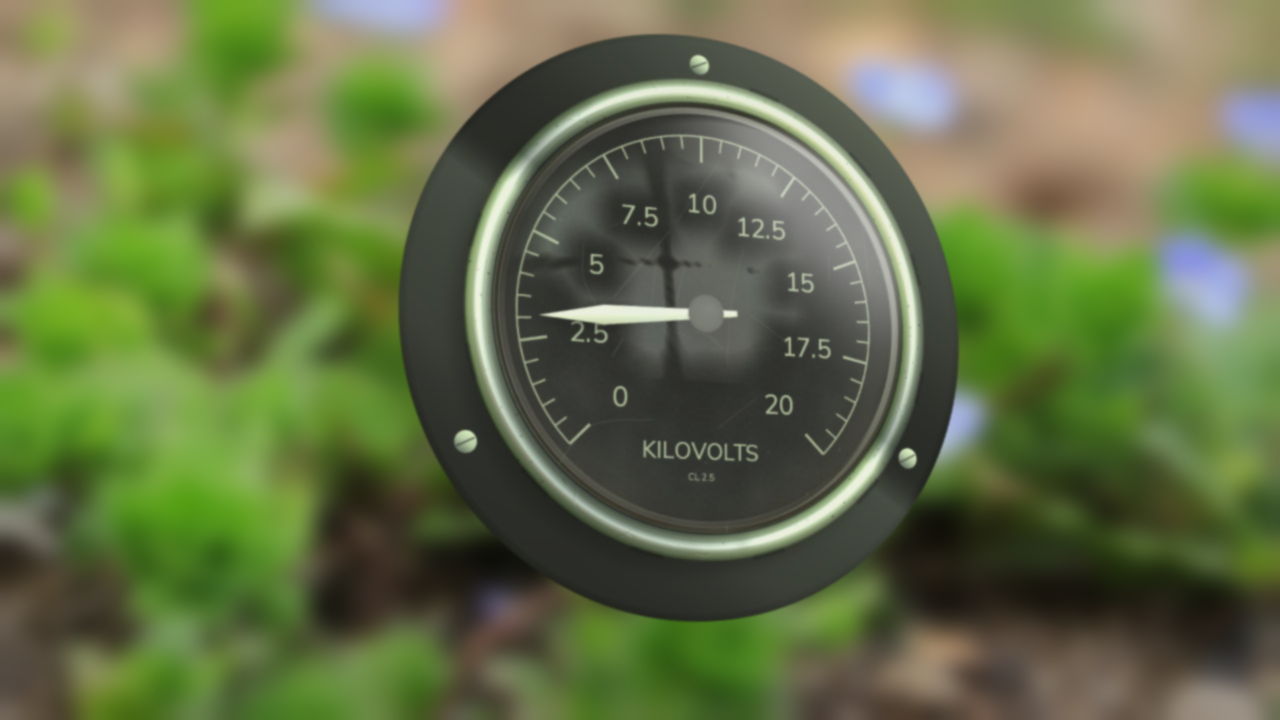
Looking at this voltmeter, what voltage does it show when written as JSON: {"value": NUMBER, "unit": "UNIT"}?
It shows {"value": 3, "unit": "kV"}
